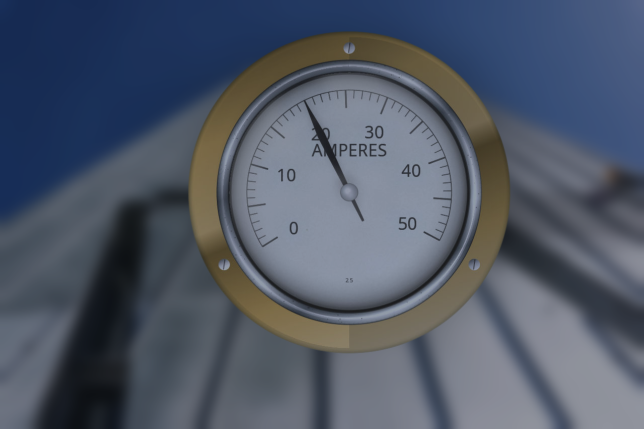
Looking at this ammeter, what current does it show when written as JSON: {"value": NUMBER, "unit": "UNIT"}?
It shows {"value": 20, "unit": "A"}
